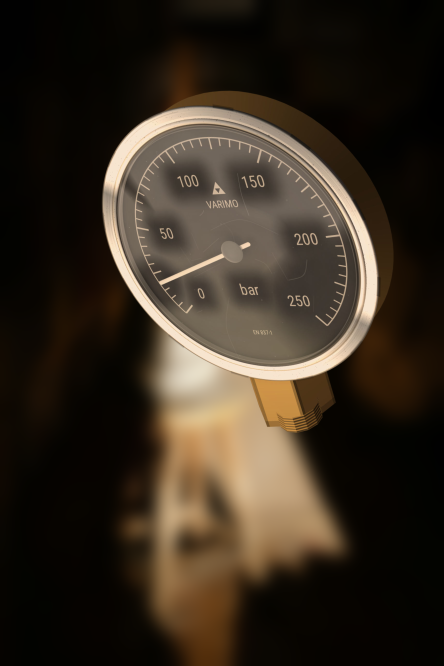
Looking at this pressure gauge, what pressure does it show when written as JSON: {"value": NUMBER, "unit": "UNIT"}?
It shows {"value": 20, "unit": "bar"}
